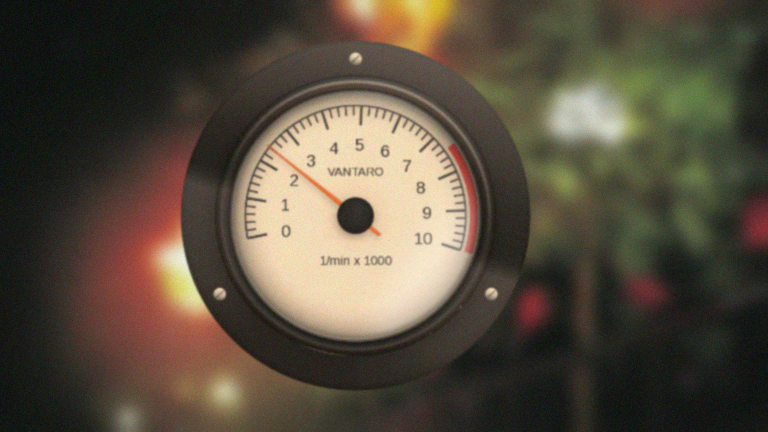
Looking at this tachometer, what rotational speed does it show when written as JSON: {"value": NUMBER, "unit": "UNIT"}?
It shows {"value": 2400, "unit": "rpm"}
